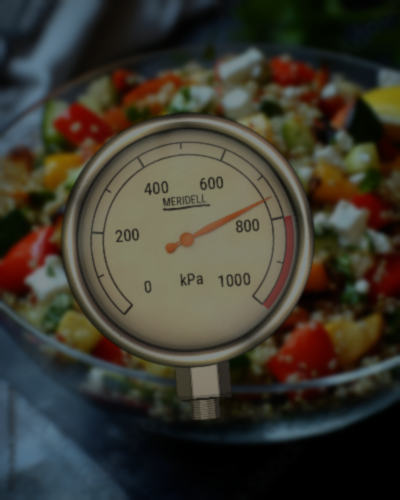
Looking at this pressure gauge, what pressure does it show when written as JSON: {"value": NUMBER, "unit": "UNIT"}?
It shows {"value": 750, "unit": "kPa"}
